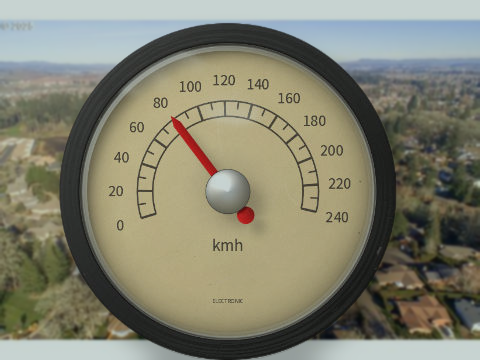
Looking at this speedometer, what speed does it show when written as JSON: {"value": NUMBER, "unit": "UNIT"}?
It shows {"value": 80, "unit": "km/h"}
